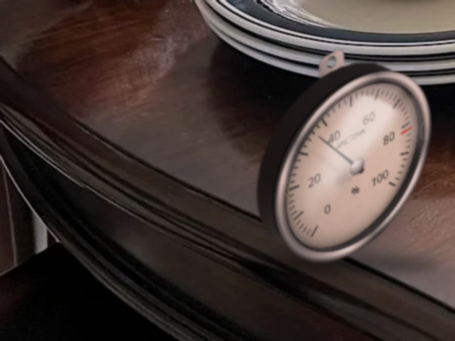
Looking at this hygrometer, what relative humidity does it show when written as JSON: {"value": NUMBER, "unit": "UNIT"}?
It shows {"value": 36, "unit": "%"}
